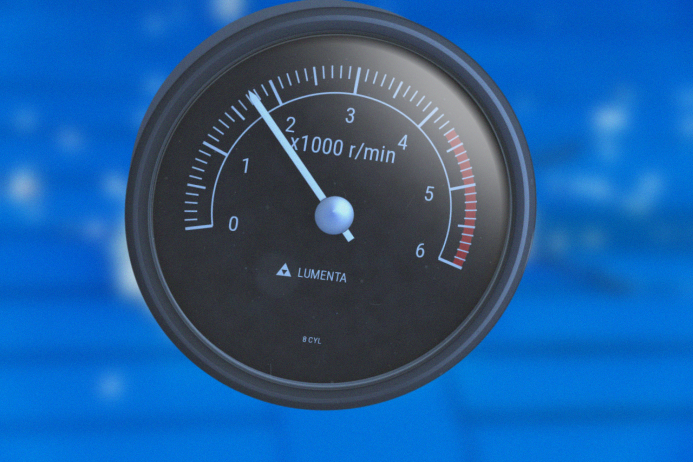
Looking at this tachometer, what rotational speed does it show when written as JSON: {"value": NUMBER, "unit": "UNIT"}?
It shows {"value": 1750, "unit": "rpm"}
